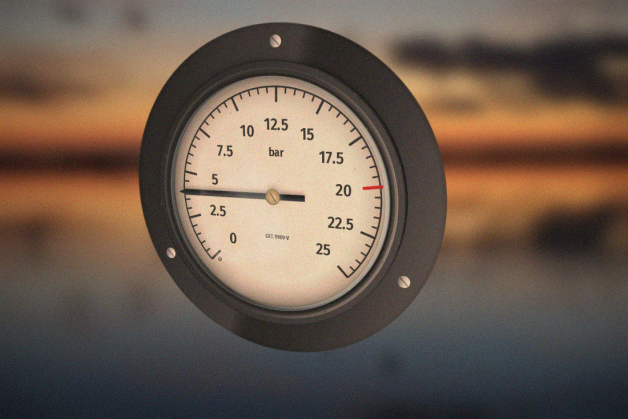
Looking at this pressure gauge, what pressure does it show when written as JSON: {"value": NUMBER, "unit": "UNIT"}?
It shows {"value": 4, "unit": "bar"}
